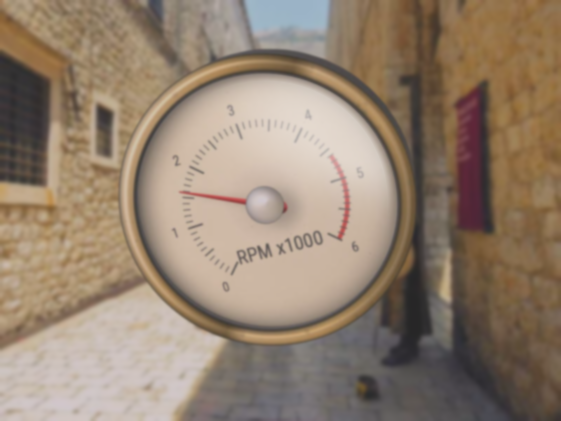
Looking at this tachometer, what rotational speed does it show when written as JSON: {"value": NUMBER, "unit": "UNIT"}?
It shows {"value": 1600, "unit": "rpm"}
